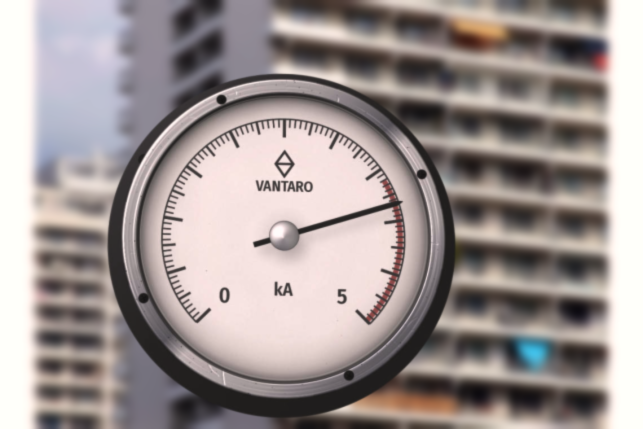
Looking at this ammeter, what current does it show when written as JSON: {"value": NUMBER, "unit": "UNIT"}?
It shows {"value": 3.85, "unit": "kA"}
